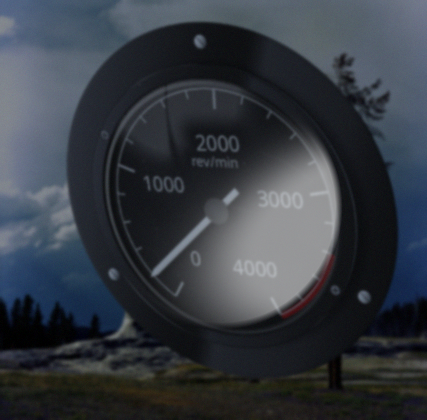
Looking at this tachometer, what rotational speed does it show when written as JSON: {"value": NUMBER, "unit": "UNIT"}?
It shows {"value": 200, "unit": "rpm"}
